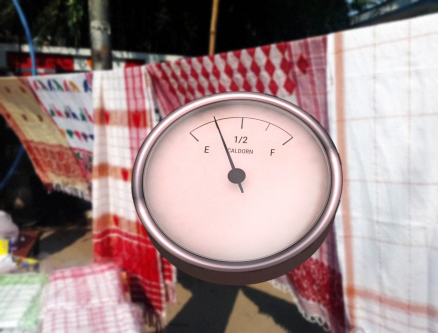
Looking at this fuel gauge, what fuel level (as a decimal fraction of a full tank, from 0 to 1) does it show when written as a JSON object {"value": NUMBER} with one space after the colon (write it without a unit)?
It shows {"value": 0.25}
